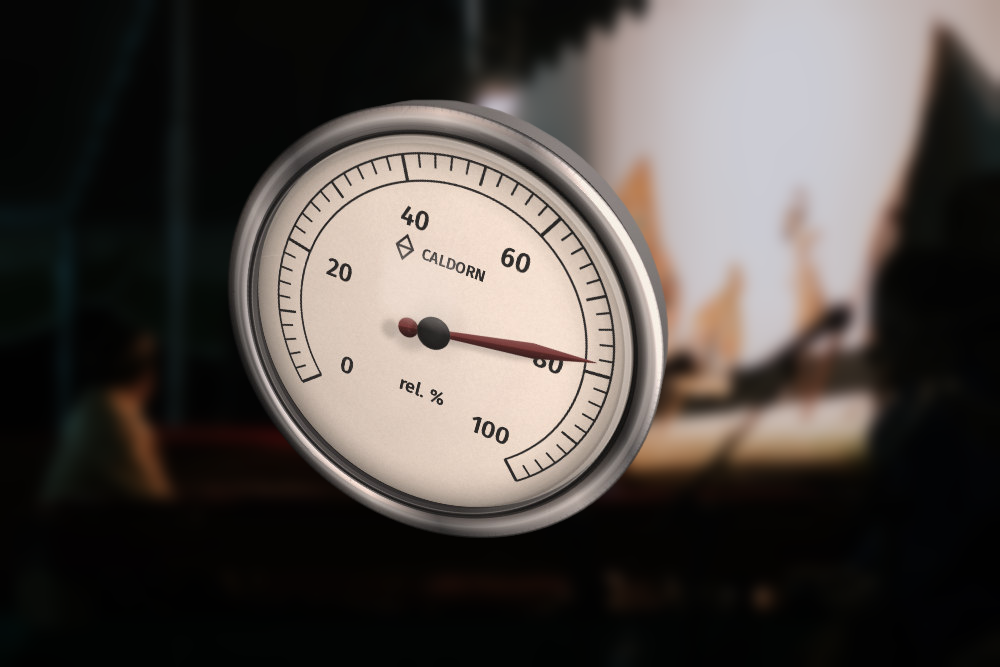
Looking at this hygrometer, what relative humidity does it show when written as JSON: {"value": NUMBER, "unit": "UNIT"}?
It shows {"value": 78, "unit": "%"}
